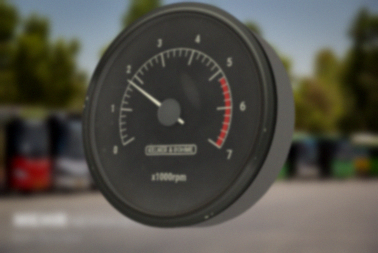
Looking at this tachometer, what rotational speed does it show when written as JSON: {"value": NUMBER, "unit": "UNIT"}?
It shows {"value": 1800, "unit": "rpm"}
